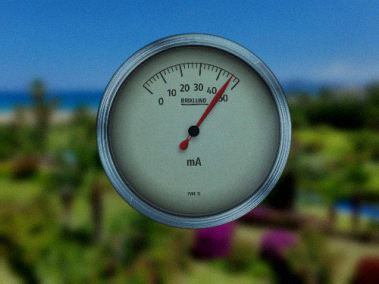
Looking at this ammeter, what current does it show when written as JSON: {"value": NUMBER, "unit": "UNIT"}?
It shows {"value": 46, "unit": "mA"}
